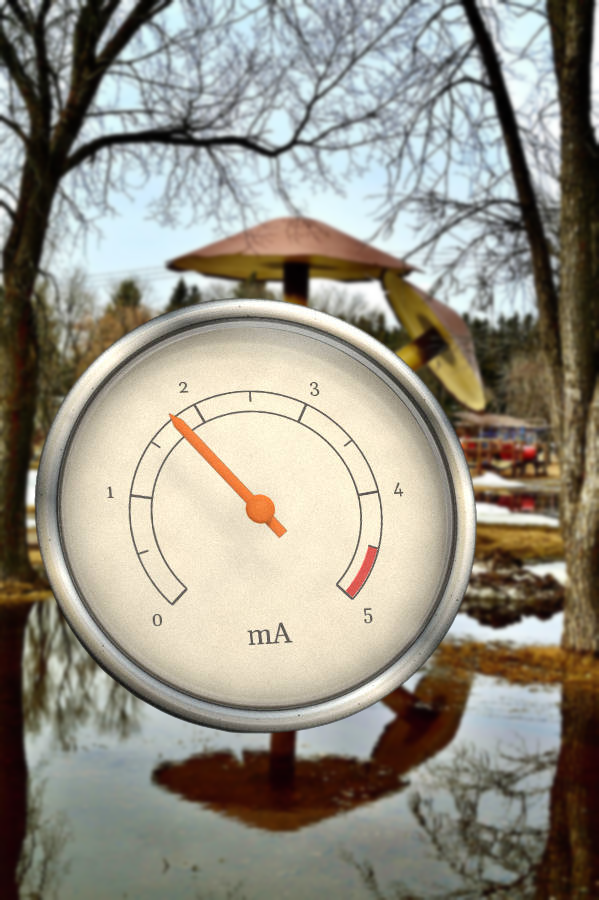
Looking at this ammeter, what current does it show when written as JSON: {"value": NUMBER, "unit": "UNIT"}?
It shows {"value": 1.75, "unit": "mA"}
